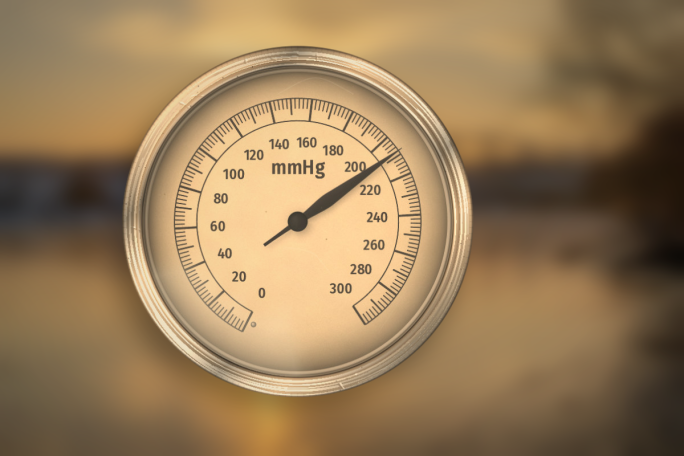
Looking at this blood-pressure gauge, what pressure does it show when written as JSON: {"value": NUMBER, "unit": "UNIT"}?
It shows {"value": 208, "unit": "mmHg"}
